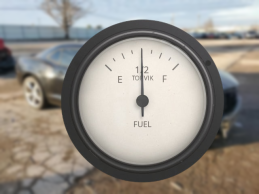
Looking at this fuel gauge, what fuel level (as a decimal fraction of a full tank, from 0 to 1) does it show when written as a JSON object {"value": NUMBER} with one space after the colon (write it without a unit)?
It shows {"value": 0.5}
